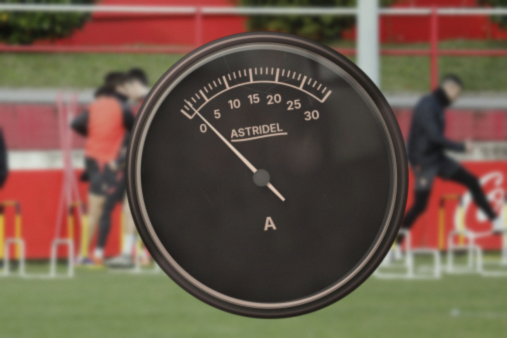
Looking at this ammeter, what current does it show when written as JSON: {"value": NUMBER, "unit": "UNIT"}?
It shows {"value": 2, "unit": "A"}
